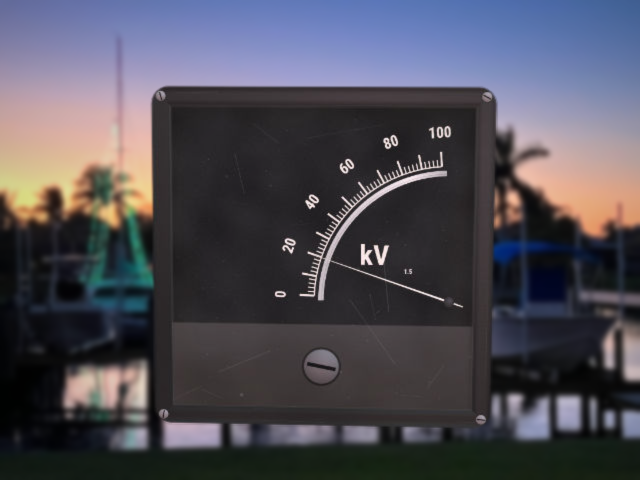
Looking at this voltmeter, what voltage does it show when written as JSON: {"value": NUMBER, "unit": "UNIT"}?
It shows {"value": 20, "unit": "kV"}
